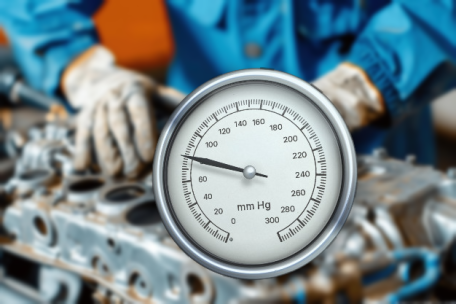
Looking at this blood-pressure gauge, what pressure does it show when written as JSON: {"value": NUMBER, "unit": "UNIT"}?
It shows {"value": 80, "unit": "mmHg"}
